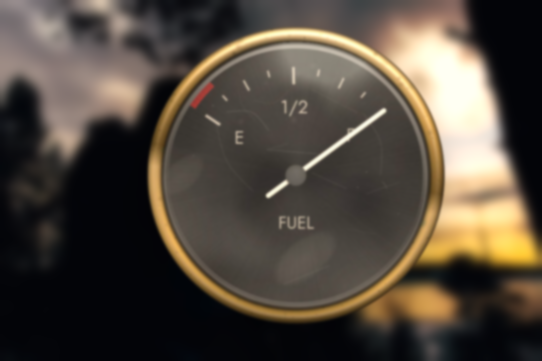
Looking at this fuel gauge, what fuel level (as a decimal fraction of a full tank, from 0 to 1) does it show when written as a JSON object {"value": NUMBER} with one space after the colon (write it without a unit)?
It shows {"value": 1}
